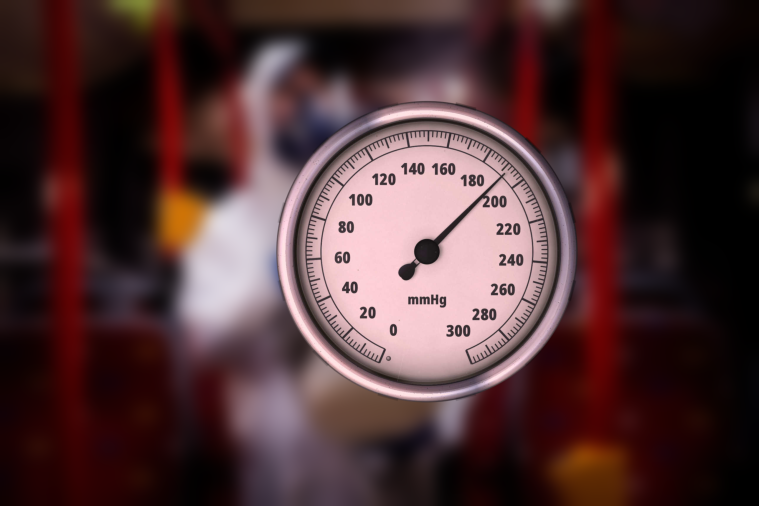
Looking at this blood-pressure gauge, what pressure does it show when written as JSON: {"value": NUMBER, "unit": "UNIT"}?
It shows {"value": 192, "unit": "mmHg"}
